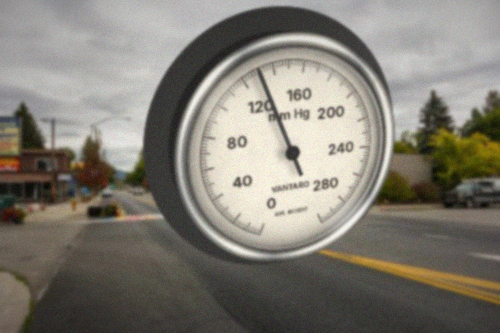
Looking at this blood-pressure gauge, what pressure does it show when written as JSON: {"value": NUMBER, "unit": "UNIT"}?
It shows {"value": 130, "unit": "mmHg"}
